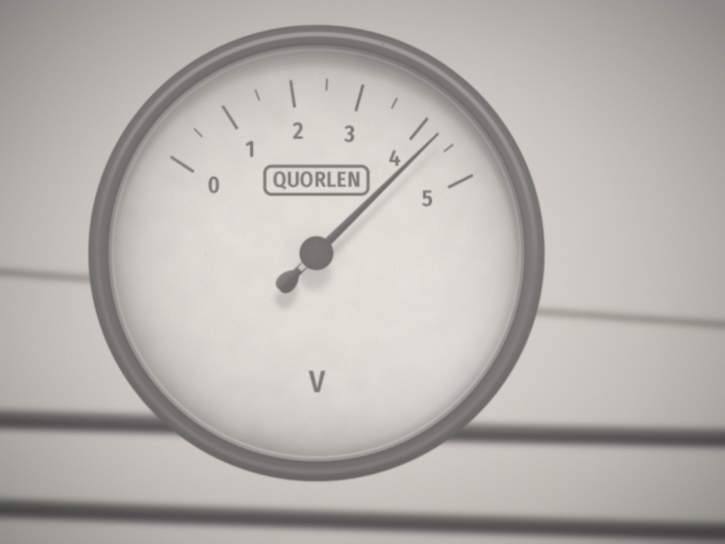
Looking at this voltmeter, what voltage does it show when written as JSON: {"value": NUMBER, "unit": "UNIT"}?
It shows {"value": 4.25, "unit": "V"}
